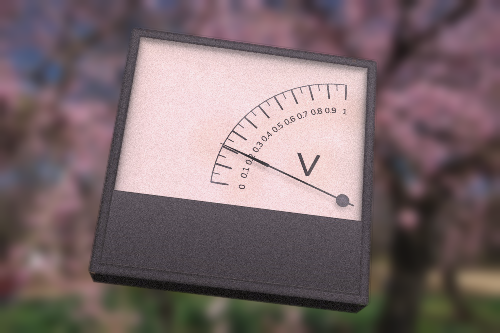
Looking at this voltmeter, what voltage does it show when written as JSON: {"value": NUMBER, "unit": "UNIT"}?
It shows {"value": 0.2, "unit": "V"}
